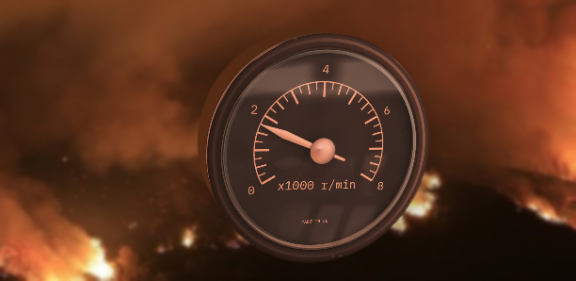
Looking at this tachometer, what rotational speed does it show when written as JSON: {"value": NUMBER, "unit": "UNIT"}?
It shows {"value": 1750, "unit": "rpm"}
